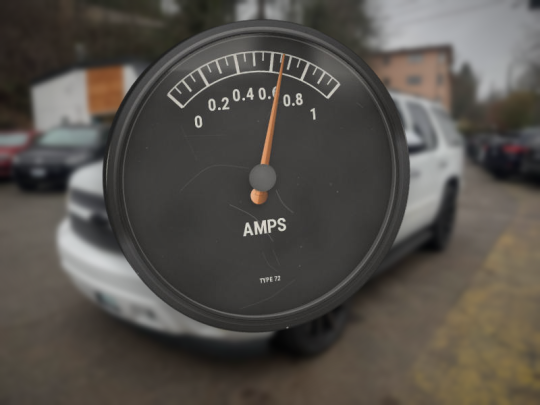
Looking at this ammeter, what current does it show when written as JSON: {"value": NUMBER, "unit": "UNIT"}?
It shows {"value": 0.65, "unit": "A"}
